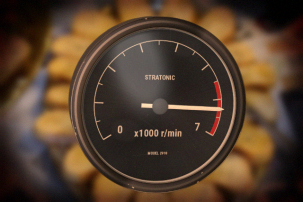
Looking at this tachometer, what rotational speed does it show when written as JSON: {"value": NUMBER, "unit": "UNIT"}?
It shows {"value": 6250, "unit": "rpm"}
